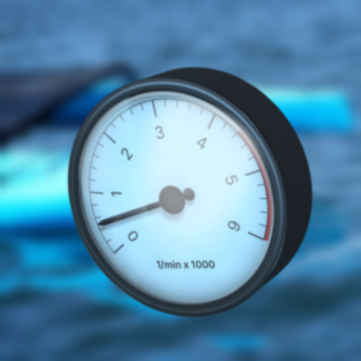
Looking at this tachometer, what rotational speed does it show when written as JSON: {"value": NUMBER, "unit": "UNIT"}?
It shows {"value": 500, "unit": "rpm"}
